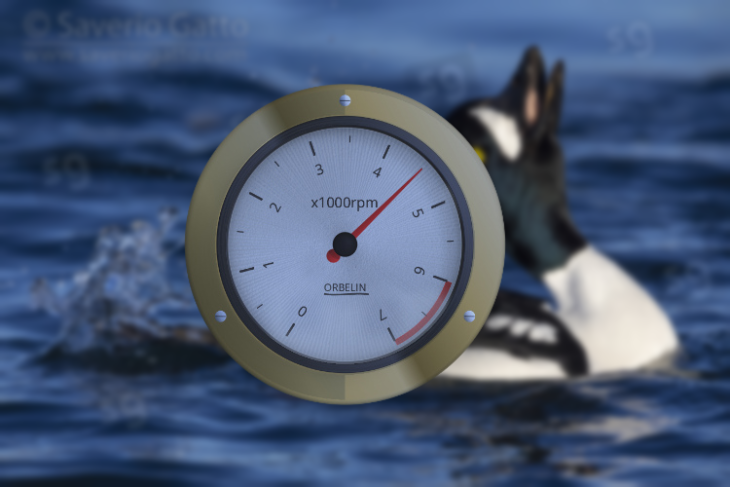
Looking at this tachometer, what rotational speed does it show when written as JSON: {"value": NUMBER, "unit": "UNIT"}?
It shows {"value": 4500, "unit": "rpm"}
